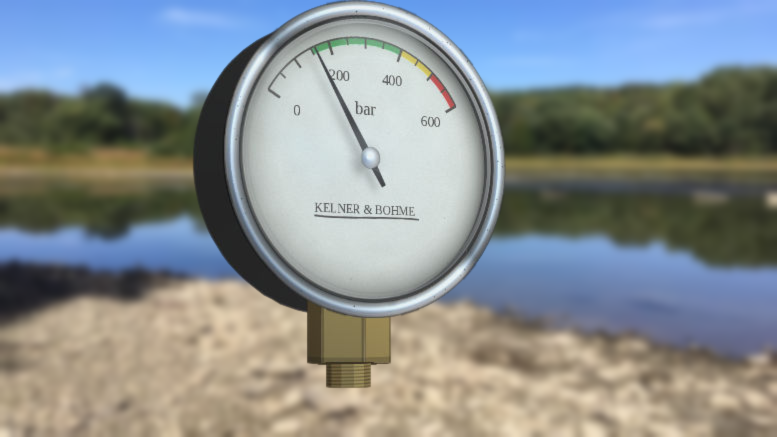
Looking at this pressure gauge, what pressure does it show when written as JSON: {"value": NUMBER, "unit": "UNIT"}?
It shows {"value": 150, "unit": "bar"}
